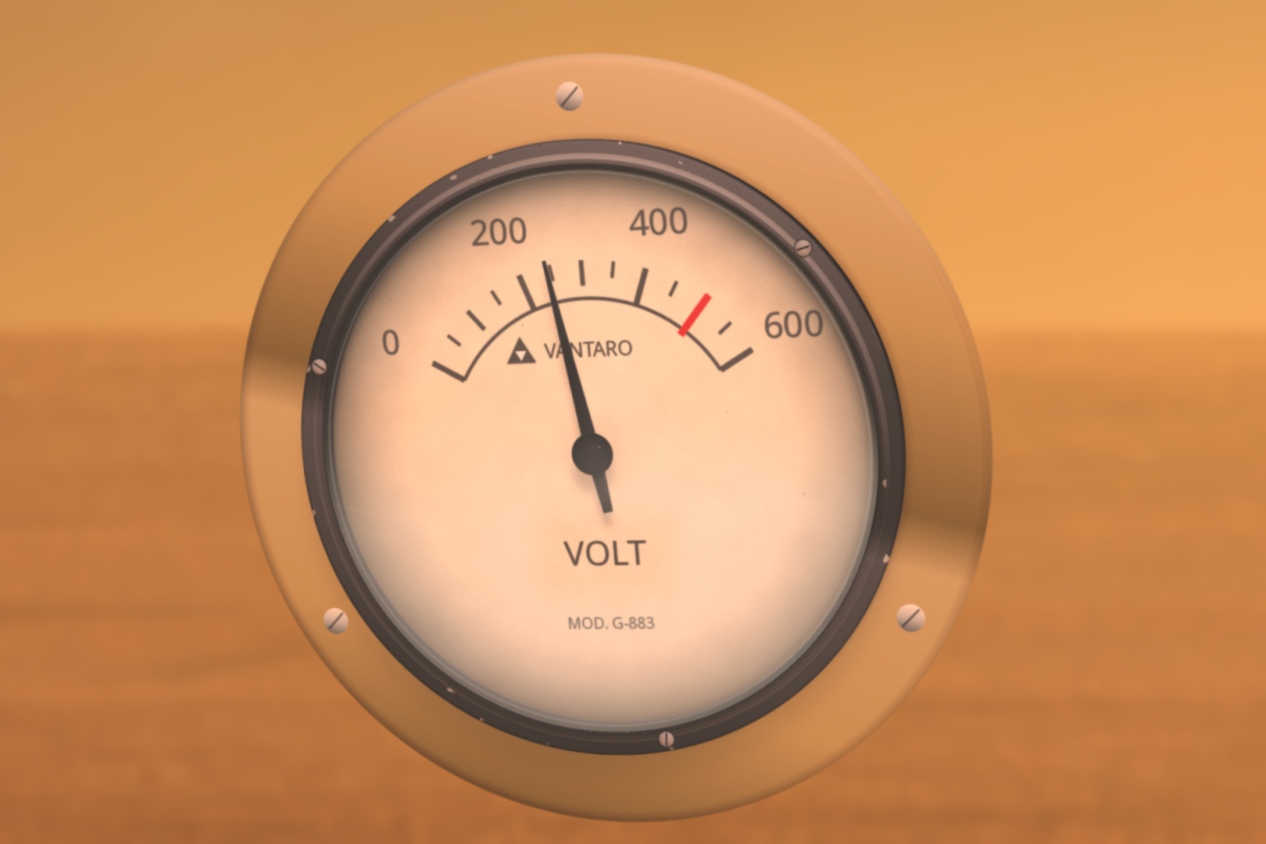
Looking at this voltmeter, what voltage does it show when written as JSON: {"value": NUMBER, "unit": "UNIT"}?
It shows {"value": 250, "unit": "V"}
